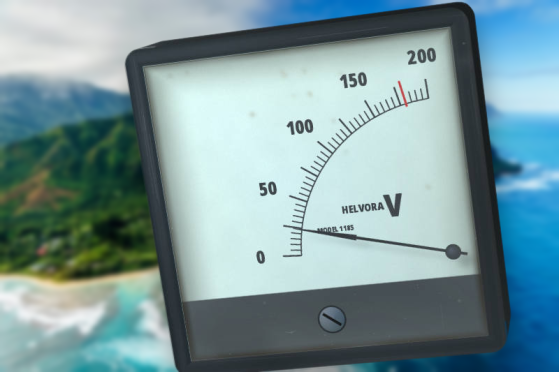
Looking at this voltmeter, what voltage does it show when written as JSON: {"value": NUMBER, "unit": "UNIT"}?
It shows {"value": 25, "unit": "V"}
